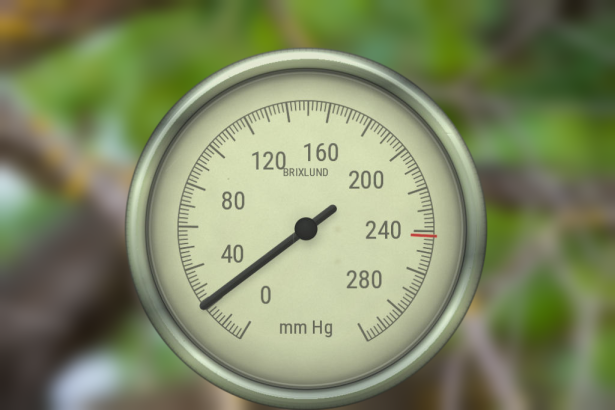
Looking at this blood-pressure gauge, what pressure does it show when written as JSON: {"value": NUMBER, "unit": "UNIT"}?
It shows {"value": 22, "unit": "mmHg"}
